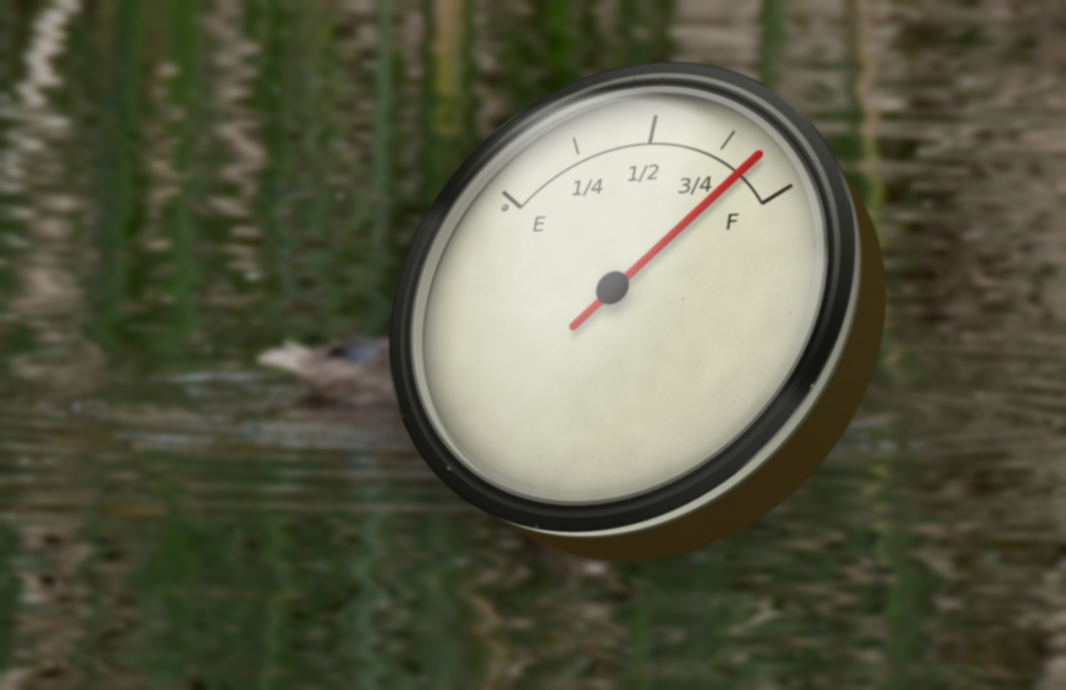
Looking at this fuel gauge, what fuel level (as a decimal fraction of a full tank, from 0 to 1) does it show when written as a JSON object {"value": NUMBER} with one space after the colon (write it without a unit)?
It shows {"value": 0.875}
